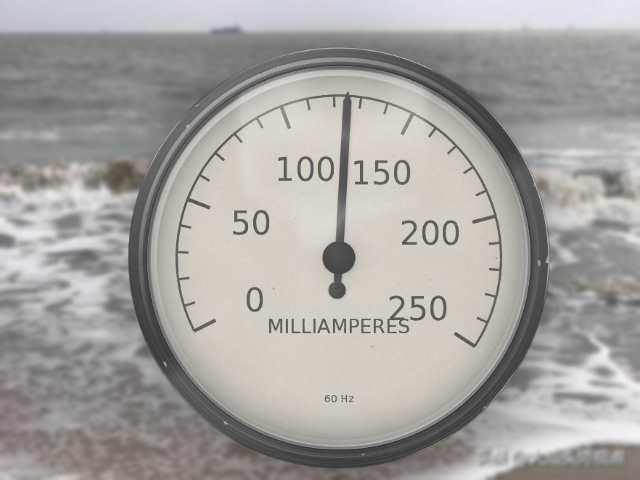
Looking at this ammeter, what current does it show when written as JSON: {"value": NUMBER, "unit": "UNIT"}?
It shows {"value": 125, "unit": "mA"}
